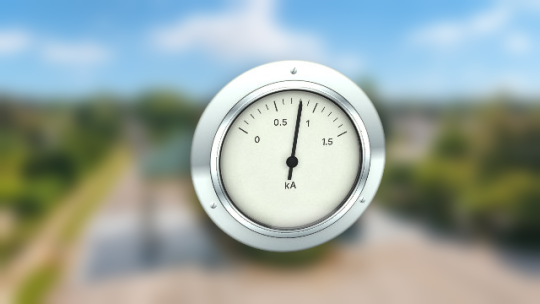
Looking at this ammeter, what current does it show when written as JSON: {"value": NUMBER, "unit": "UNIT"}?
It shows {"value": 0.8, "unit": "kA"}
